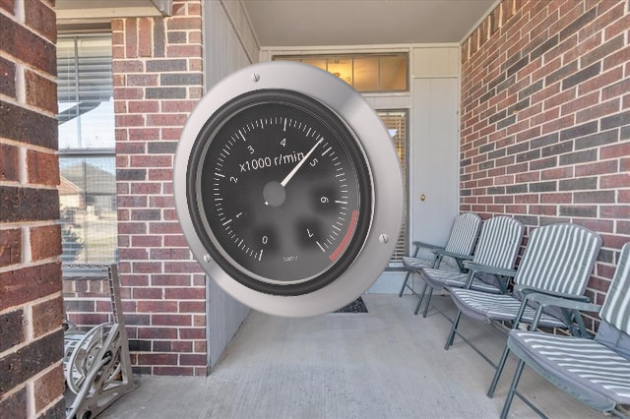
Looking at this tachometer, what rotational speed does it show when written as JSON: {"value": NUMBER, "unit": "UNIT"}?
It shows {"value": 4800, "unit": "rpm"}
